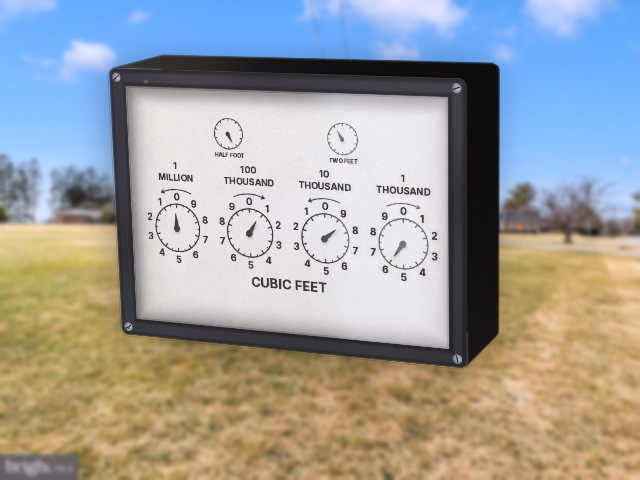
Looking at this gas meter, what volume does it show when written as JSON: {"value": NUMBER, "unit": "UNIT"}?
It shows {"value": 8600, "unit": "ft³"}
